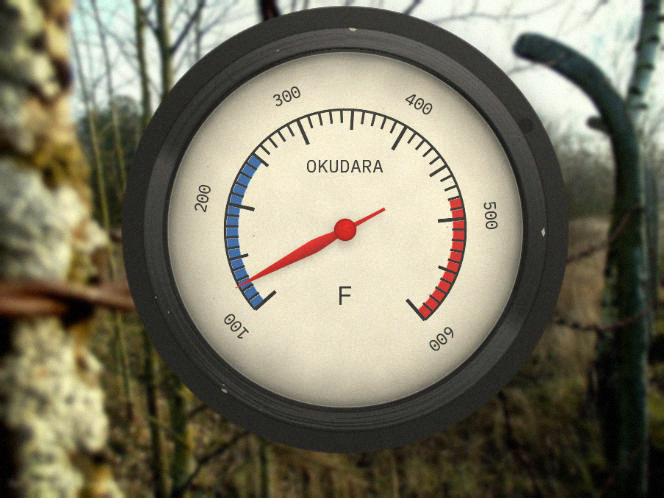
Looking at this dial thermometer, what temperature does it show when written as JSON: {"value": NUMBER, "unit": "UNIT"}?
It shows {"value": 125, "unit": "°F"}
